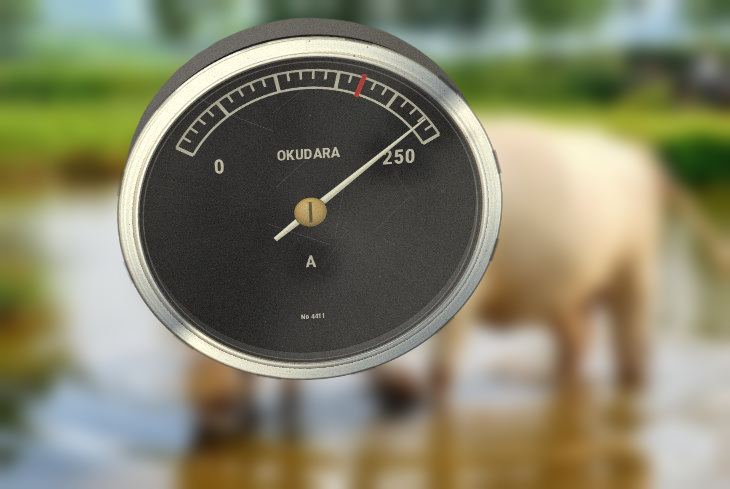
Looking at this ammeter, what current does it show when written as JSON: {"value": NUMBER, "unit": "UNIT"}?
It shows {"value": 230, "unit": "A"}
